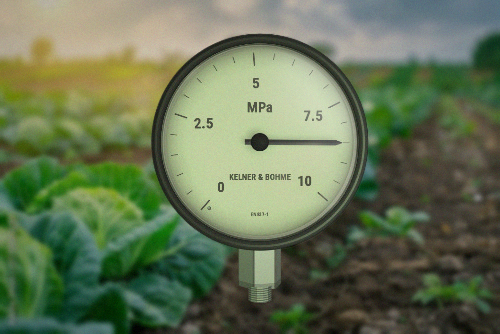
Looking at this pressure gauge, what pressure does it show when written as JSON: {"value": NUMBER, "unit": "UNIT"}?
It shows {"value": 8.5, "unit": "MPa"}
